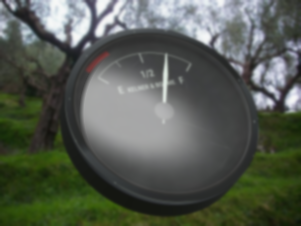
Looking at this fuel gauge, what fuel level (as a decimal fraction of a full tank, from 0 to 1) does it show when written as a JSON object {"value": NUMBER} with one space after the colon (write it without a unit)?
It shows {"value": 0.75}
